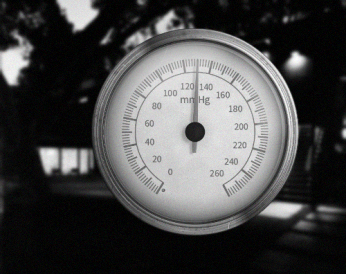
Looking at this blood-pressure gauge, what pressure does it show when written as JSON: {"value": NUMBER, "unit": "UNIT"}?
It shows {"value": 130, "unit": "mmHg"}
